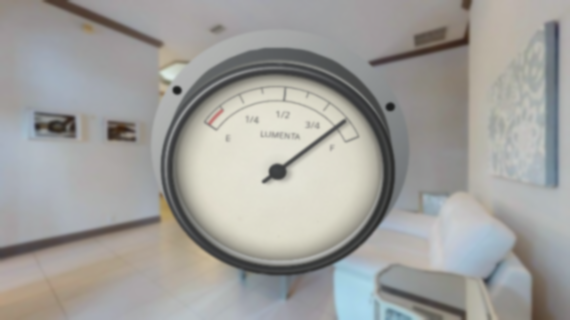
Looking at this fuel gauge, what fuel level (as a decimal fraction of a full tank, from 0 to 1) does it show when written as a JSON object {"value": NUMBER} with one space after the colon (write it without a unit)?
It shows {"value": 0.875}
